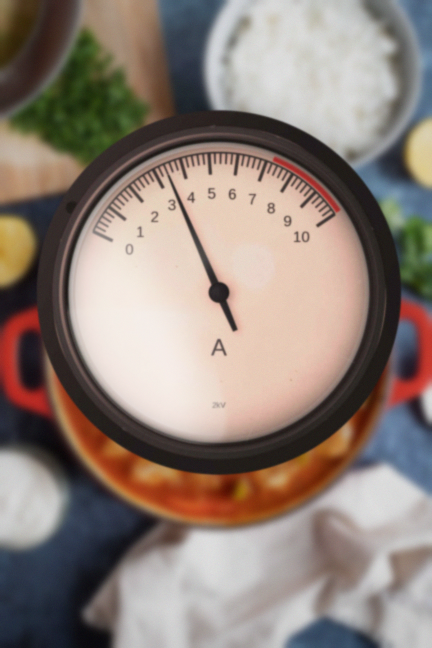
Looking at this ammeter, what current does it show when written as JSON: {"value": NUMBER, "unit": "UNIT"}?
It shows {"value": 3.4, "unit": "A"}
